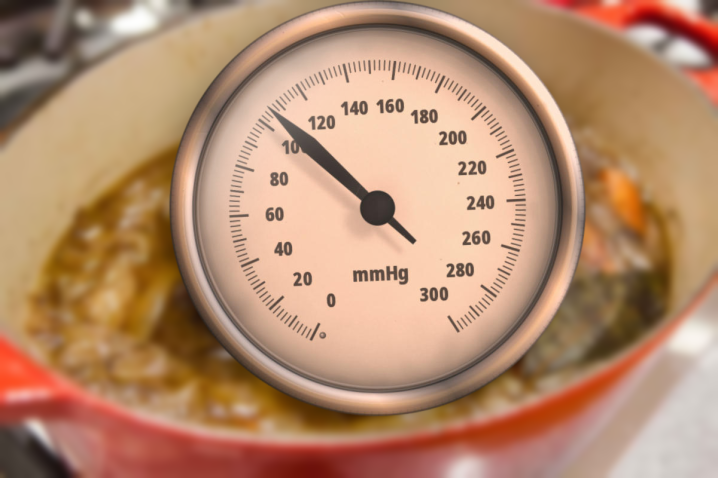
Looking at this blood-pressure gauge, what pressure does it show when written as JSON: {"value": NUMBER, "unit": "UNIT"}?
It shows {"value": 106, "unit": "mmHg"}
